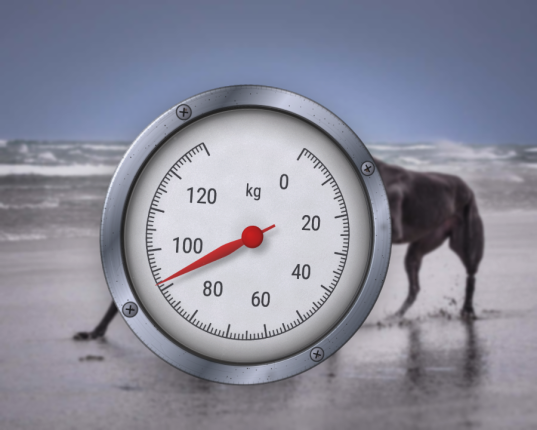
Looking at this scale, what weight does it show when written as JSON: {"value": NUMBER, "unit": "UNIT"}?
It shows {"value": 92, "unit": "kg"}
